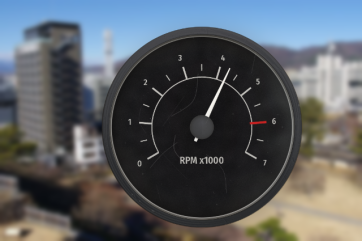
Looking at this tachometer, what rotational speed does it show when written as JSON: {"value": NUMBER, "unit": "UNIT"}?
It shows {"value": 4250, "unit": "rpm"}
